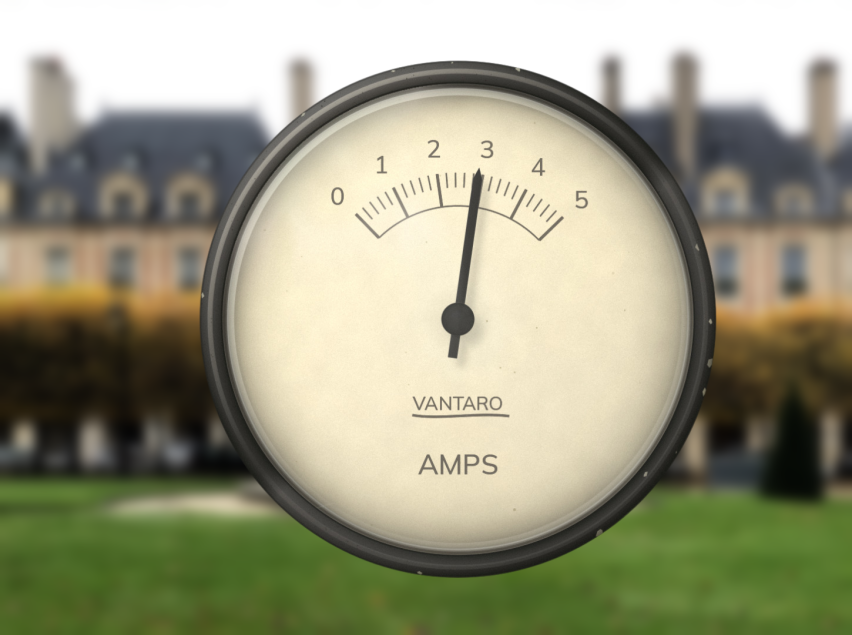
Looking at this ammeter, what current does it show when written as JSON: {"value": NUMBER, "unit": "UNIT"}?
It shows {"value": 2.9, "unit": "A"}
